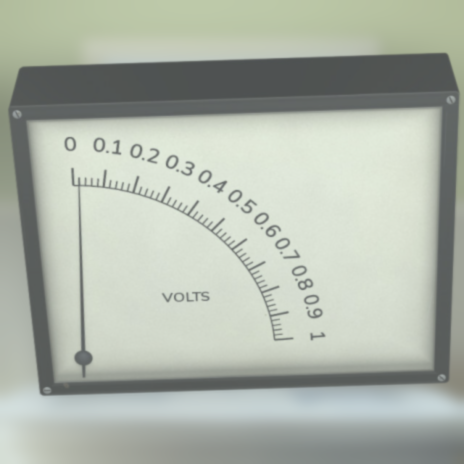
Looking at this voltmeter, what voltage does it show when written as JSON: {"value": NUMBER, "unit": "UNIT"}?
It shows {"value": 0.02, "unit": "V"}
